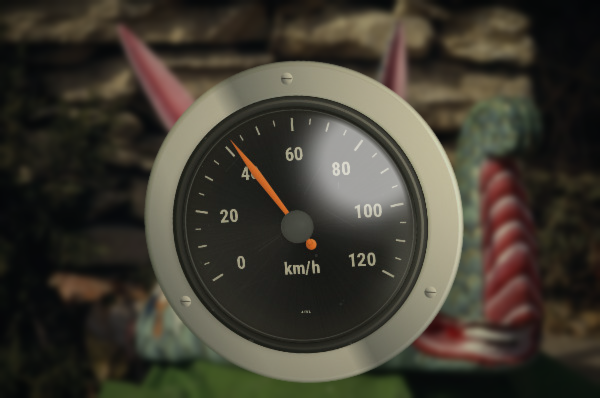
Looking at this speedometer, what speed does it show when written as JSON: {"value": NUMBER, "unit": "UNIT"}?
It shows {"value": 42.5, "unit": "km/h"}
